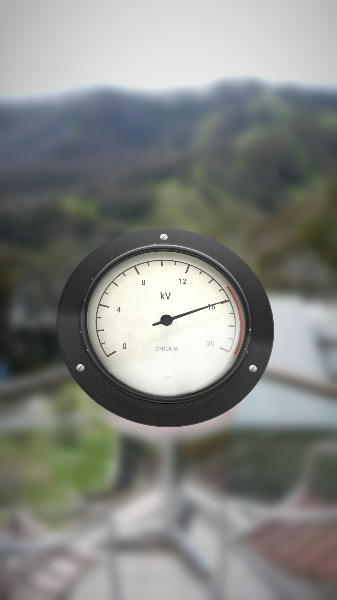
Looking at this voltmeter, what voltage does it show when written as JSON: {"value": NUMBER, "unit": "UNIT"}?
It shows {"value": 16, "unit": "kV"}
